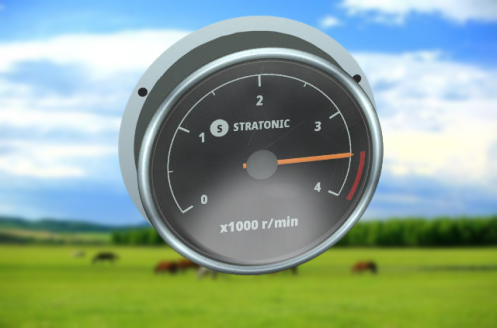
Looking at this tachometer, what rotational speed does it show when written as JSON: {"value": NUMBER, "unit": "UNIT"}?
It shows {"value": 3500, "unit": "rpm"}
